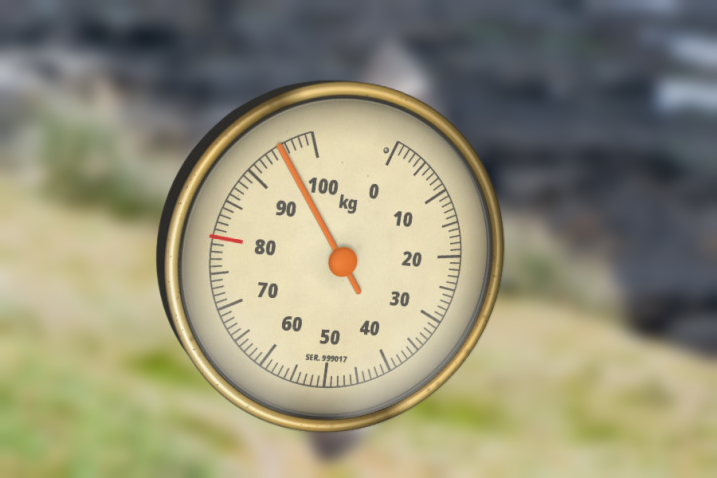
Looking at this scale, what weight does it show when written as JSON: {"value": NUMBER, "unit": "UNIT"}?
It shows {"value": 95, "unit": "kg"}
